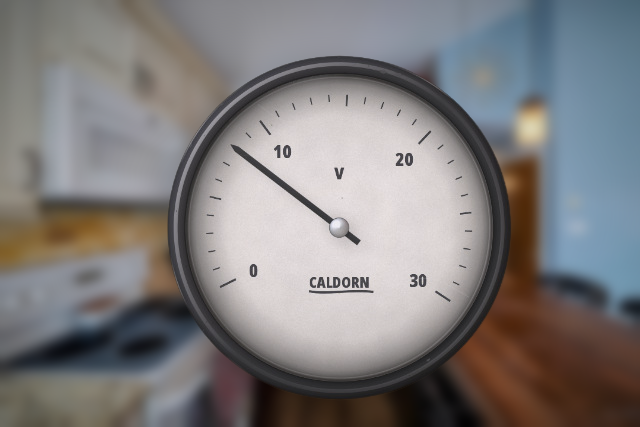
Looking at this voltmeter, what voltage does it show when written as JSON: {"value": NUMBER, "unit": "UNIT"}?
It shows {"value": 8, "unit": "V"}
